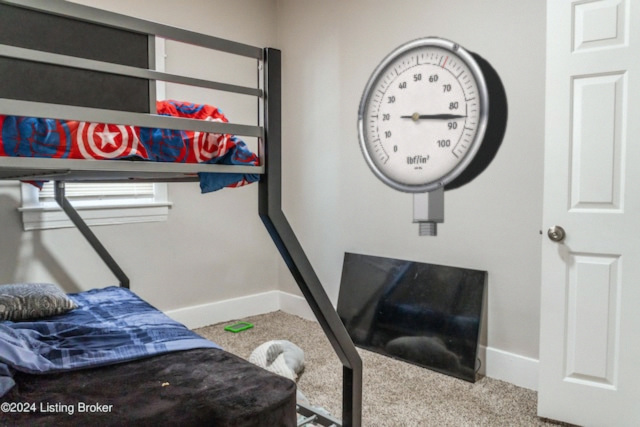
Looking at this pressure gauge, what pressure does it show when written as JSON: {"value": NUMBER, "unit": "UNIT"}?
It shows {"value": 86, "unit": "psi"}
